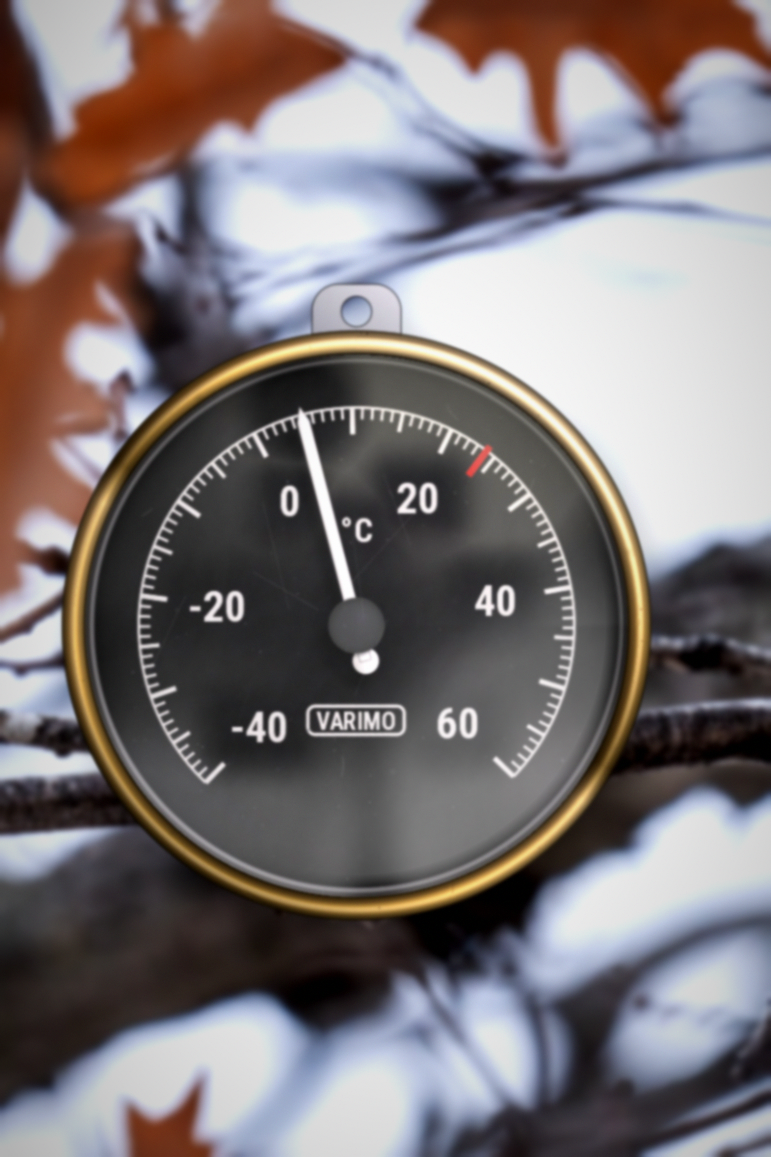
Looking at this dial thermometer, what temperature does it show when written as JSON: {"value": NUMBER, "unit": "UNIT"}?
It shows {"value": 5, "unit": "°C"}
